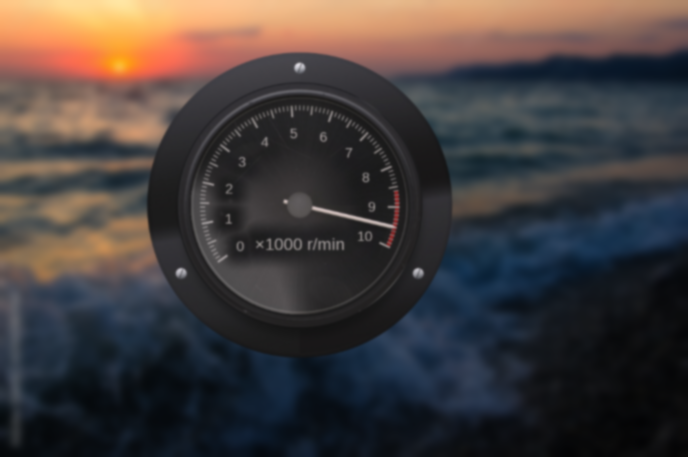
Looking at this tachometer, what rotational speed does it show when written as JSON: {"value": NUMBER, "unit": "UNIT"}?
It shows {"value": 9500, "unit": "rpm"}
